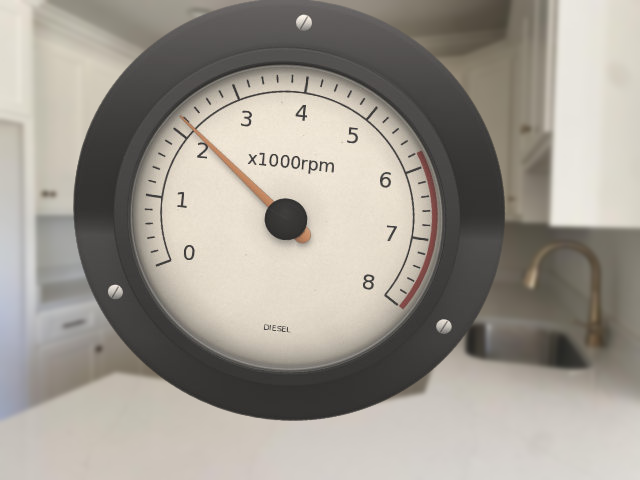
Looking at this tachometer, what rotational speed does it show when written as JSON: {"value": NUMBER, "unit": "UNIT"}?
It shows {"value": 2200, "unit": "rpm"}
